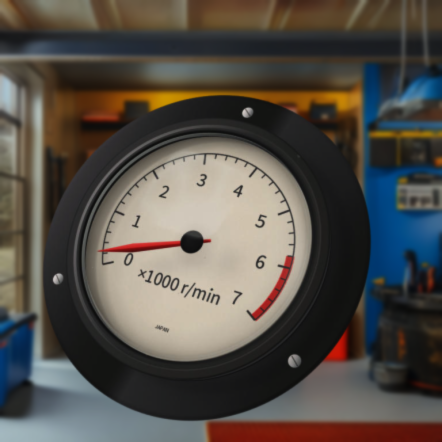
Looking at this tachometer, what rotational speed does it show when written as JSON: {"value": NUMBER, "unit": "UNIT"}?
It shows {"value": 200, "unit": "rpm"}
